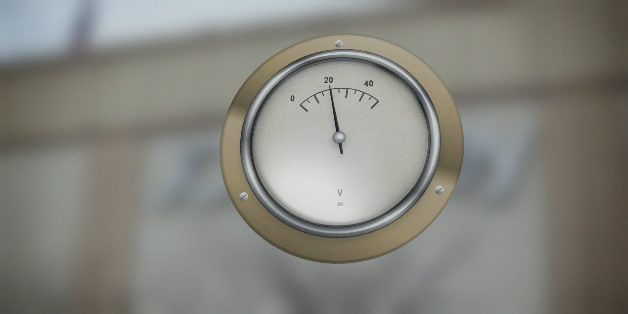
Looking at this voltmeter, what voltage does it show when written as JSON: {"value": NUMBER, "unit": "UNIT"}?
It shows {"value": 20, "unit": "V"}
